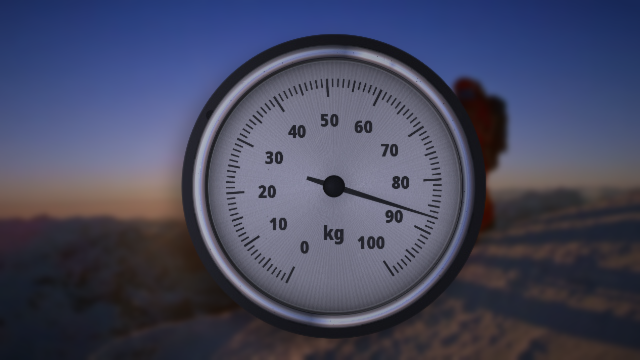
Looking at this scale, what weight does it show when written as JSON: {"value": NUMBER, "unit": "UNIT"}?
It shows {"value": 87, "unit": "kg"}
